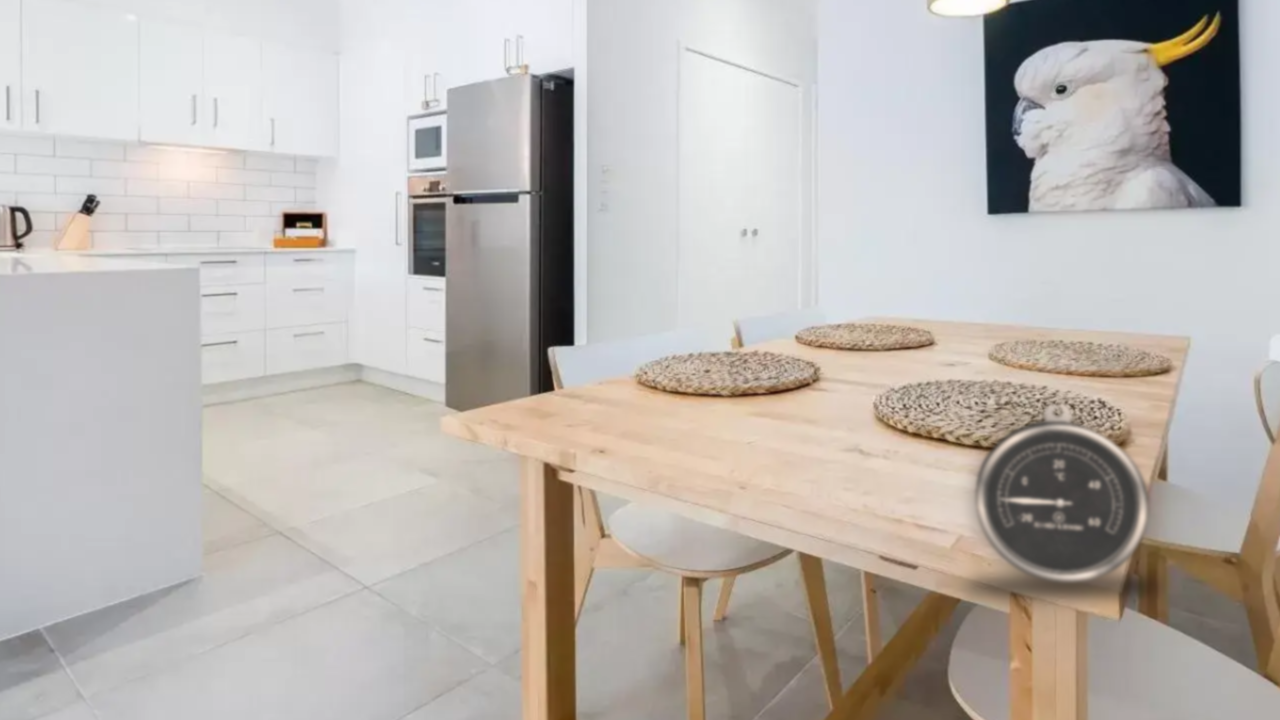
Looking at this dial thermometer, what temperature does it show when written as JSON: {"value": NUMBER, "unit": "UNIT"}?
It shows {"value": -10, "unit": "°C"}
